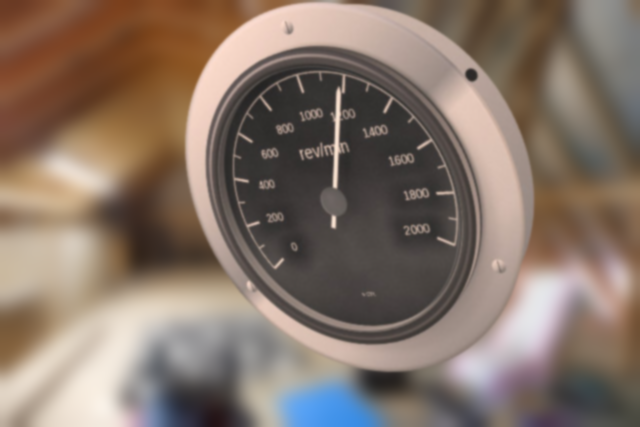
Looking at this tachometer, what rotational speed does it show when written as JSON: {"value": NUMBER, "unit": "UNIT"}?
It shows {"value": 1200, "unit": "rpm"}
